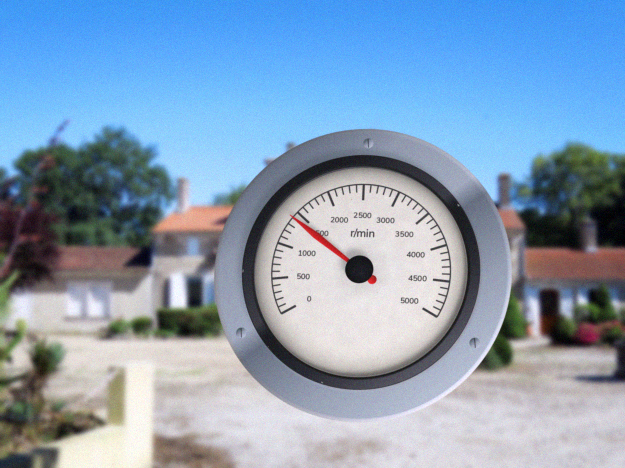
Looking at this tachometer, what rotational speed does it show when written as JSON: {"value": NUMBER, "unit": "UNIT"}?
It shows {"value": 1400, "unit": "rpm"}
